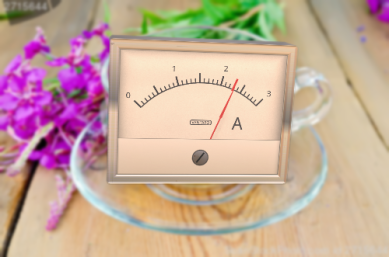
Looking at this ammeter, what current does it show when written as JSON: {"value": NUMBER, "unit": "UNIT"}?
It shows {"value": 2.3, "unit": "A"}
